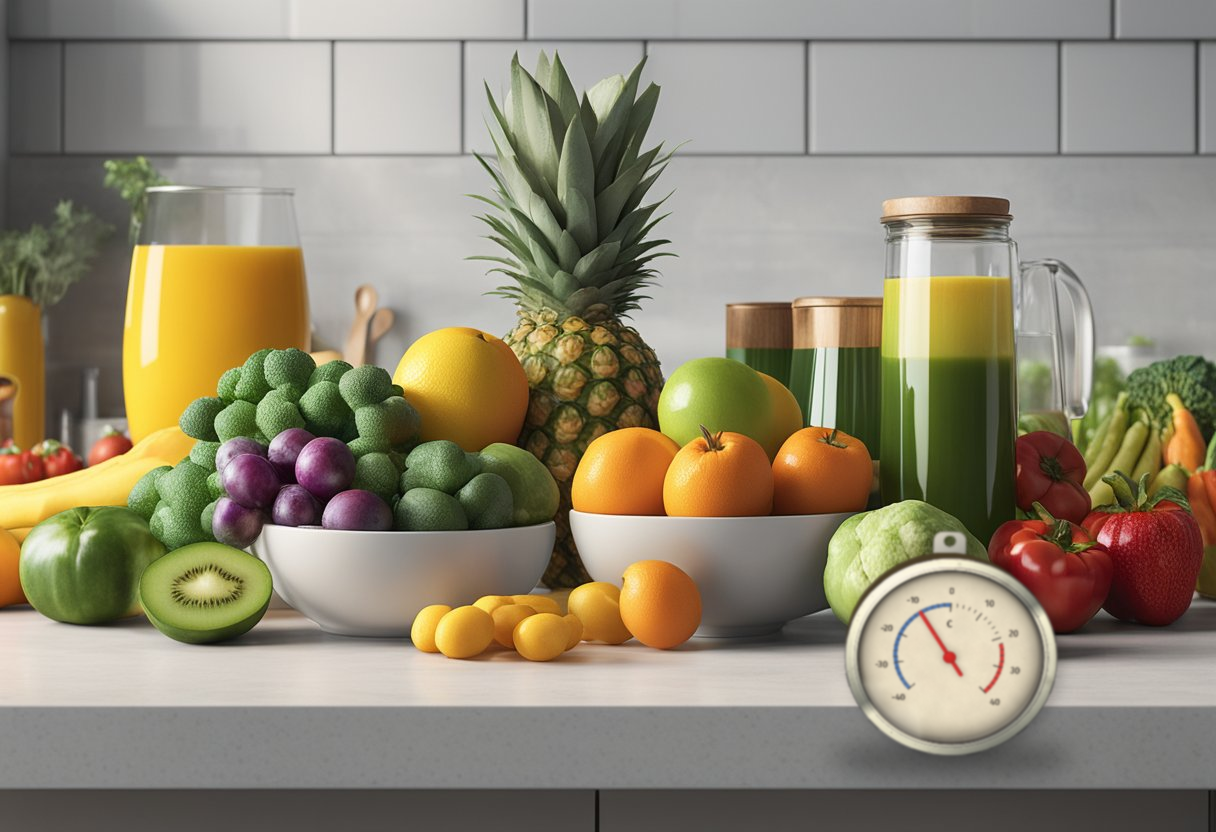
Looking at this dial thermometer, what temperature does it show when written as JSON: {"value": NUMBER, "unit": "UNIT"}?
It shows {"value": -10, "unit": "°C"}
